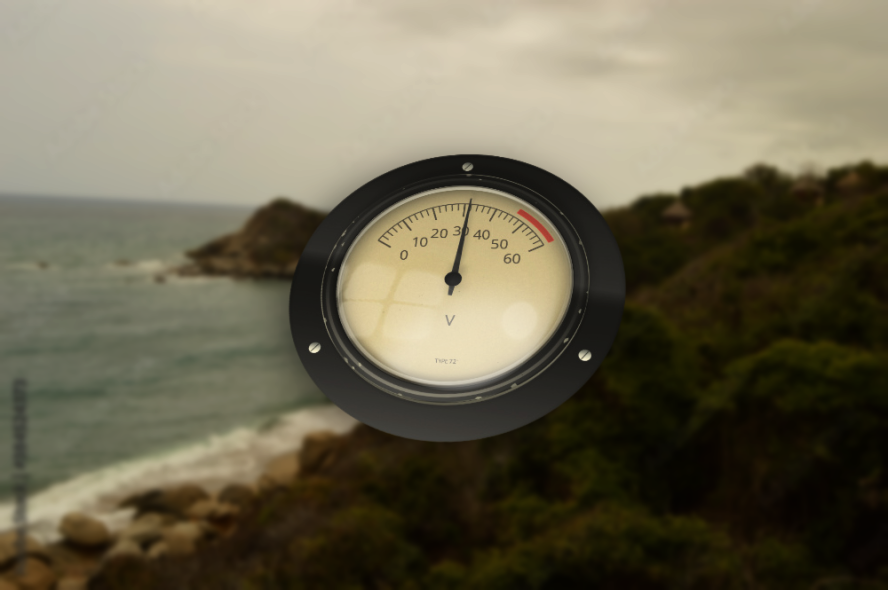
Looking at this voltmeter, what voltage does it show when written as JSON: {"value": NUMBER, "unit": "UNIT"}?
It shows {"value": 32, "unit": "V"}
